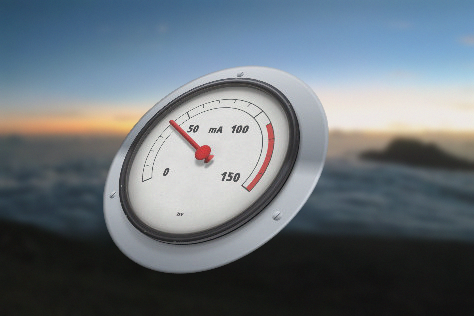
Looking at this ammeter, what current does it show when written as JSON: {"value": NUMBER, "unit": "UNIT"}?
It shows {"value": 40, "unit": "mA"}
